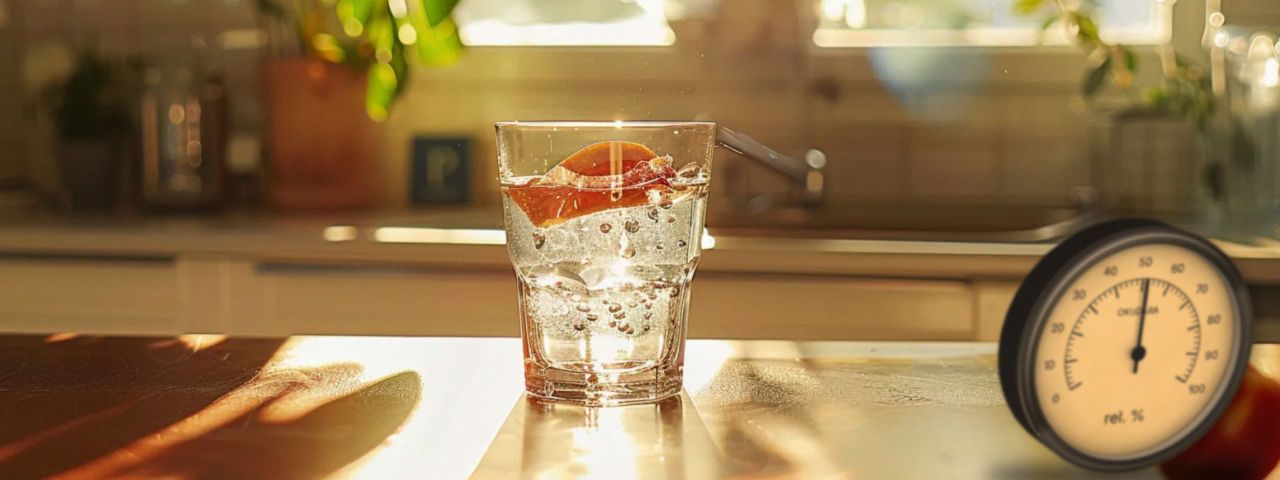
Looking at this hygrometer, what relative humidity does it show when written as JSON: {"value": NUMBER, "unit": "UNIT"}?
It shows {"value": 50, "unit": "%"}
